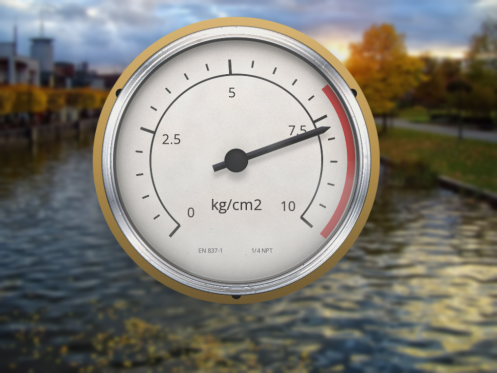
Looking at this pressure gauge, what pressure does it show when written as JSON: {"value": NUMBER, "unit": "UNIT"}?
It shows {"value": 7.75, "unit": "kg/cm²"}
